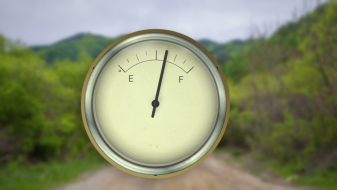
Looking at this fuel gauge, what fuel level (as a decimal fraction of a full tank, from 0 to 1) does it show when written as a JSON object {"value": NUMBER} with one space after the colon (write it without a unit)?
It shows {"value": 0.625}
